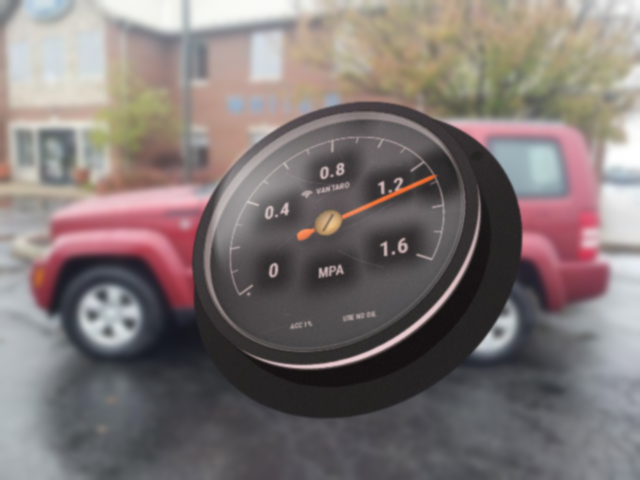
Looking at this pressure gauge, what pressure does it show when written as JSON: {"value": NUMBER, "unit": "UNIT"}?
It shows {"value": 1.3, "unit": "MPa"}
